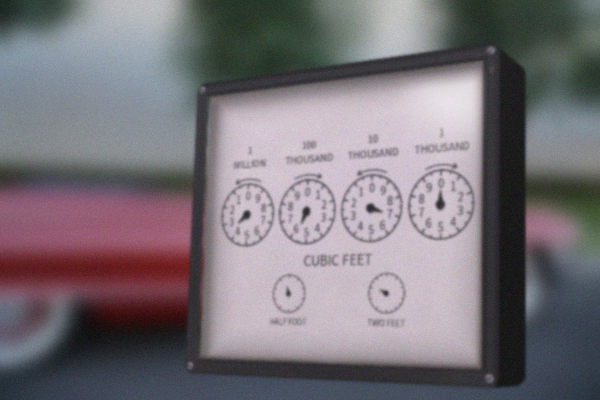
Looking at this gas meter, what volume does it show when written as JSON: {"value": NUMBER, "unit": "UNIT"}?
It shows {"value": 357000, "unit": "ft³"}
